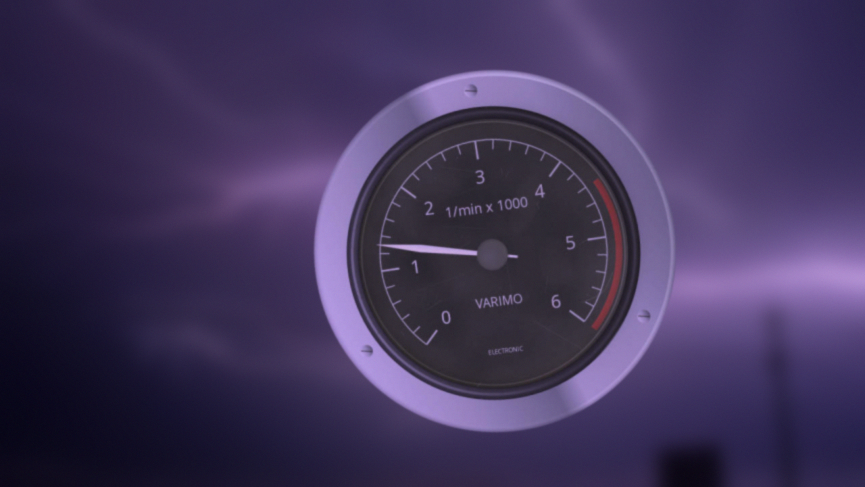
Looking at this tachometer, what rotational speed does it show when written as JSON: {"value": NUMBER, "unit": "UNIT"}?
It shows {"value": 1300, "unit": "rpm"}
